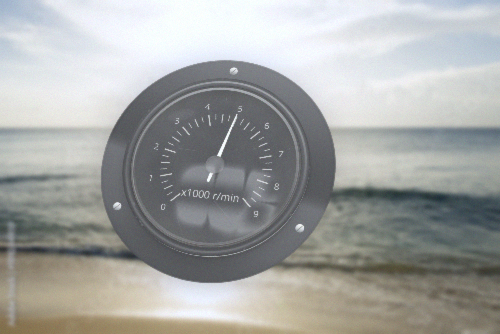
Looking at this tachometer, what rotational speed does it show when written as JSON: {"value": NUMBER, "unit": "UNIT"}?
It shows {"value": 5000, "unit": "rpm"}
